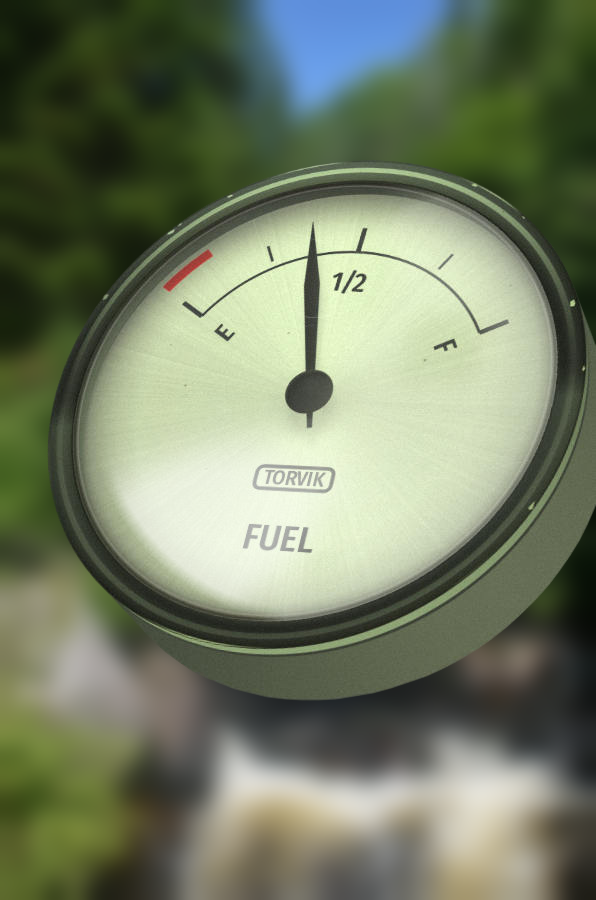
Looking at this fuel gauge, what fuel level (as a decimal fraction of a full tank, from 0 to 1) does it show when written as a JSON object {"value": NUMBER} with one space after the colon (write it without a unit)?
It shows {"value": 0.375}
